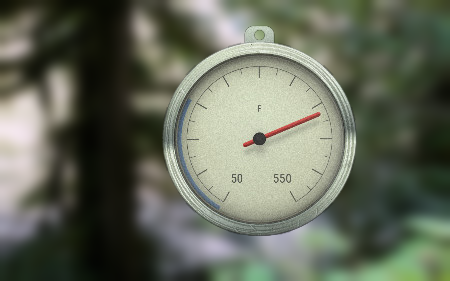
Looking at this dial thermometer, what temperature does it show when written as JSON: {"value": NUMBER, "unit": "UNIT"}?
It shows {"value": 412.5, "unit": "°F"}
